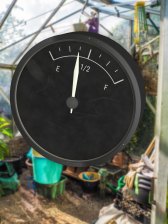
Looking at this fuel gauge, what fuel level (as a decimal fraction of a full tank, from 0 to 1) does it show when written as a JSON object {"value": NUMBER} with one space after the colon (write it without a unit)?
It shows {"value": 0.375}
